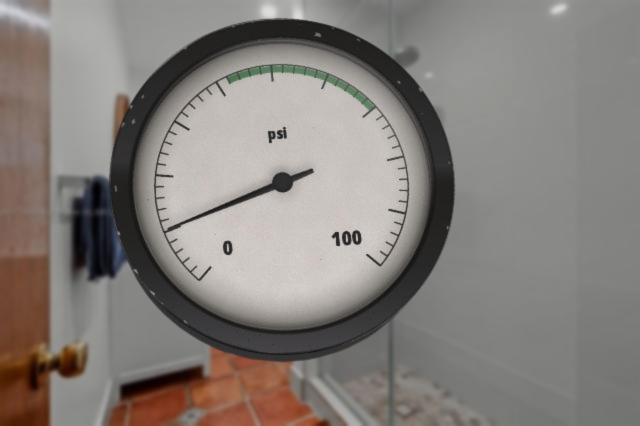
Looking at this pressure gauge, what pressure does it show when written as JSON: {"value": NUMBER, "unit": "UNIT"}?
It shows {"value": 10, "unit": "psi"}
